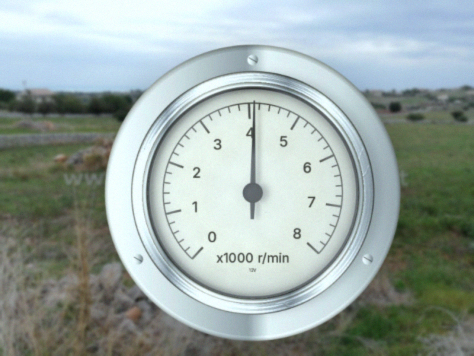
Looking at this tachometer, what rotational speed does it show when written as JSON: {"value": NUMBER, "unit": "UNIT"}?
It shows {"value": 4100, "unit": "rpm"}
